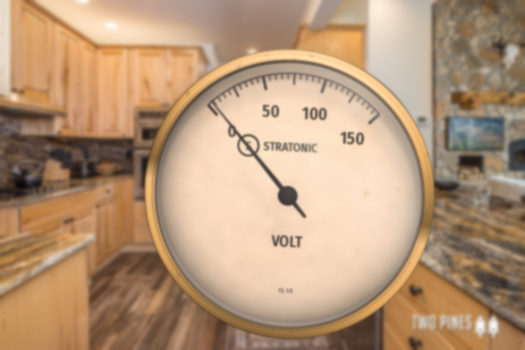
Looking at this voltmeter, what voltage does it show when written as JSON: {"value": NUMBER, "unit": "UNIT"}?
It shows {"value": 5, "unit": "V"}
